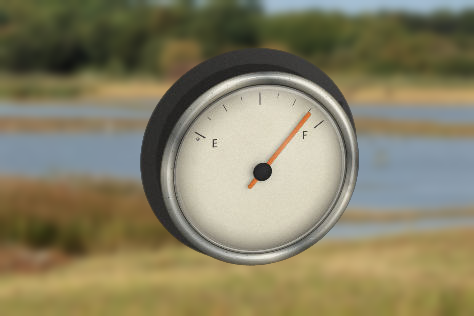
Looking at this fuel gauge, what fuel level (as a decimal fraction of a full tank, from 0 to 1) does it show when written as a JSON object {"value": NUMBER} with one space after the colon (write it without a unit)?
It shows {"value": 0.875}
